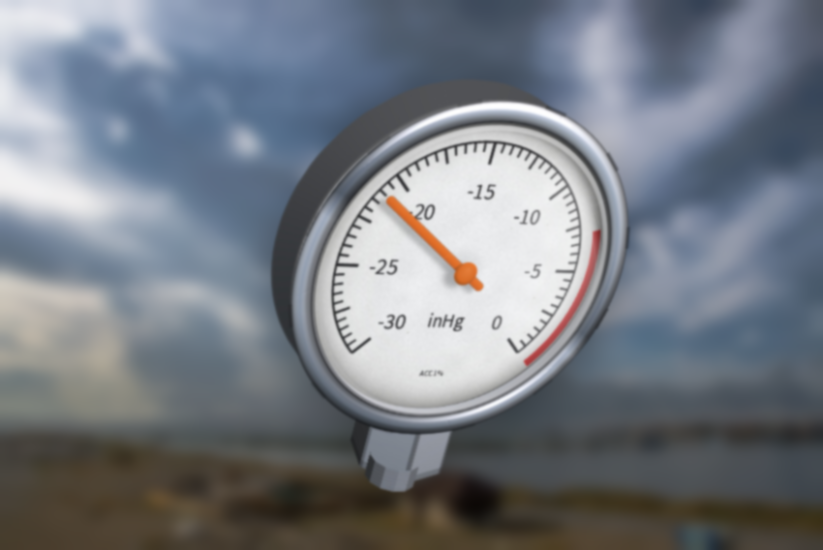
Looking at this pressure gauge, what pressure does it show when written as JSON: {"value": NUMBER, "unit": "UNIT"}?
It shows {"value": -21, "unit": "inHg"}
